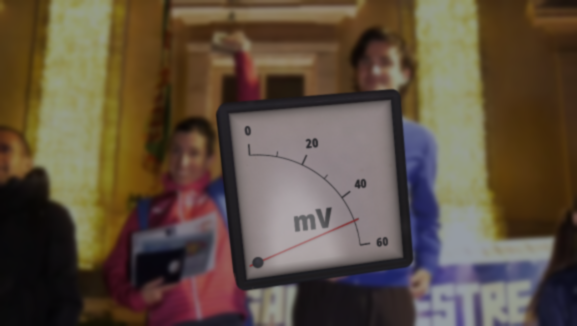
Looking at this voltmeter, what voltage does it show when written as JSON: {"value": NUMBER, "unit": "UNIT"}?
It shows {"value": 50, "unit": "mV"}
